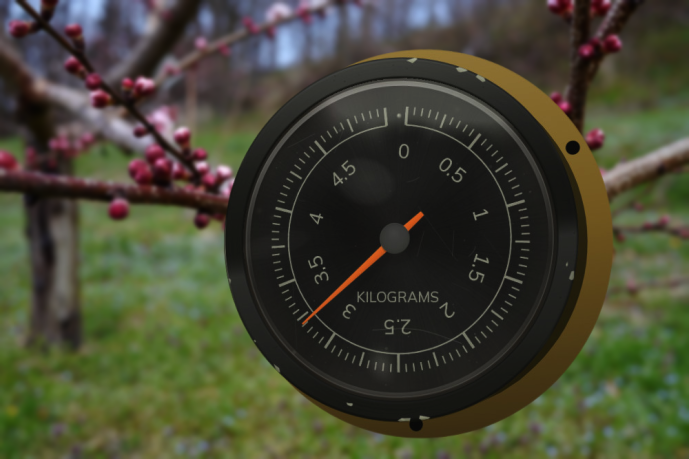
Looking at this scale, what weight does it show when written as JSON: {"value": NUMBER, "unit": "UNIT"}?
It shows {"value": 3.2, "unit": "kg"}
